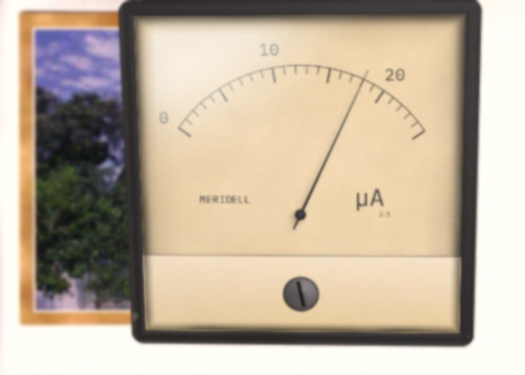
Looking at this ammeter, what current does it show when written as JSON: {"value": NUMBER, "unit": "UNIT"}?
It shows {"value": 18, "unit": "µA"}
